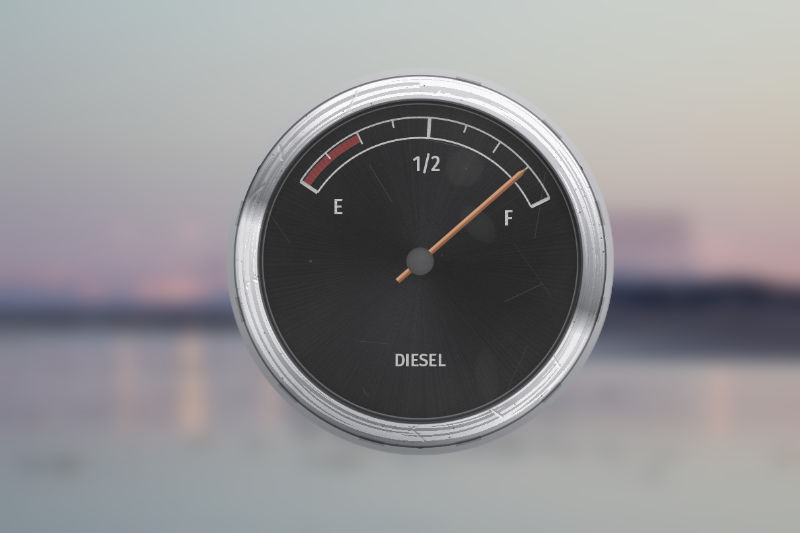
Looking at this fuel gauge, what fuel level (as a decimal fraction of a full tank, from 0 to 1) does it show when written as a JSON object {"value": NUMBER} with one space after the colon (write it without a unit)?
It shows {"value": 0.875}
